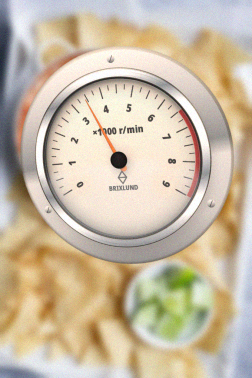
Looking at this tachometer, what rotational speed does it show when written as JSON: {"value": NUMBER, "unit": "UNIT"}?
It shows {"value": 3500, "unit": "rpm"}
